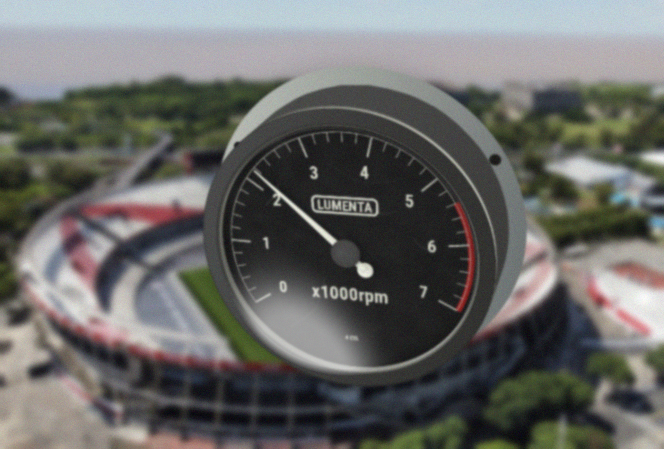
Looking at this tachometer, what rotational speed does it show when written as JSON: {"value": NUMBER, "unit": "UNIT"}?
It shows {"value": 2200, "unit": "rpm"}
